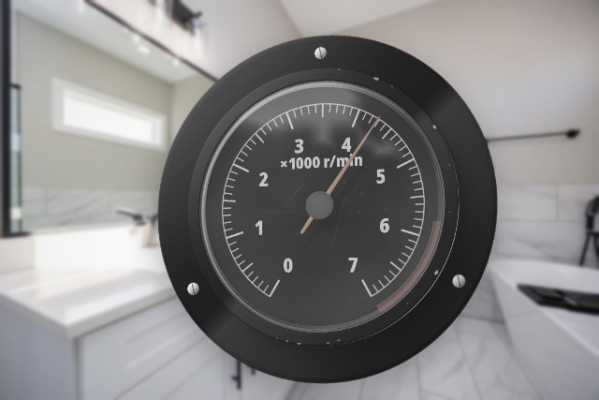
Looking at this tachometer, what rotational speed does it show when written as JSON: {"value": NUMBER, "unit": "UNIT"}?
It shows {"value": 4300, "unit": "rpm"}
